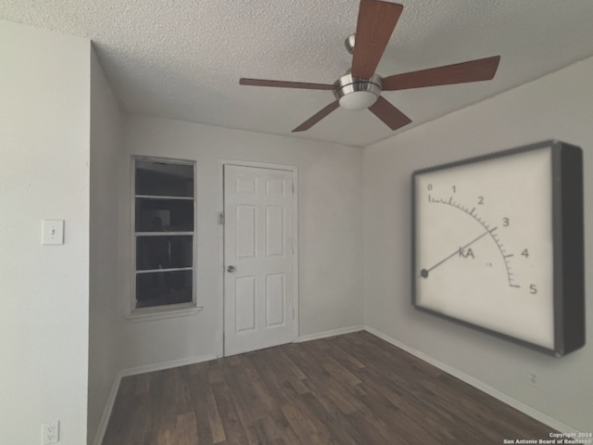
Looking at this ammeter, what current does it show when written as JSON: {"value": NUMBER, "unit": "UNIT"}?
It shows {"value": 3, "unit": "kA"}
